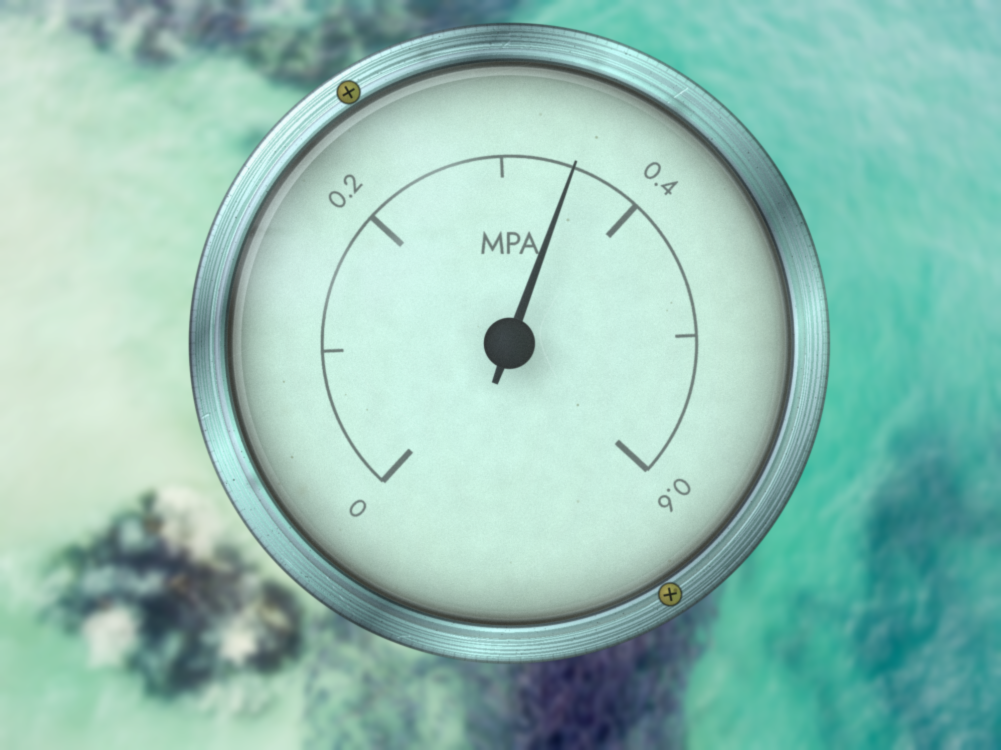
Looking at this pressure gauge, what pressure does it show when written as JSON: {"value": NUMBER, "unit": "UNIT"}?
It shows {"value": 0.35, "unit": "MPa"}
